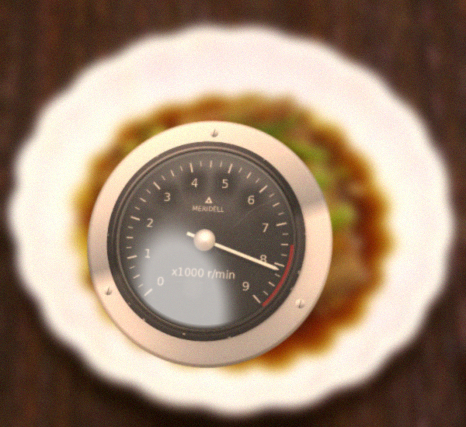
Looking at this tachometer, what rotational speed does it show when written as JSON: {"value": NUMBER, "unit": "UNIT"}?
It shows {"value": 8125, "unit": "rpm"}
